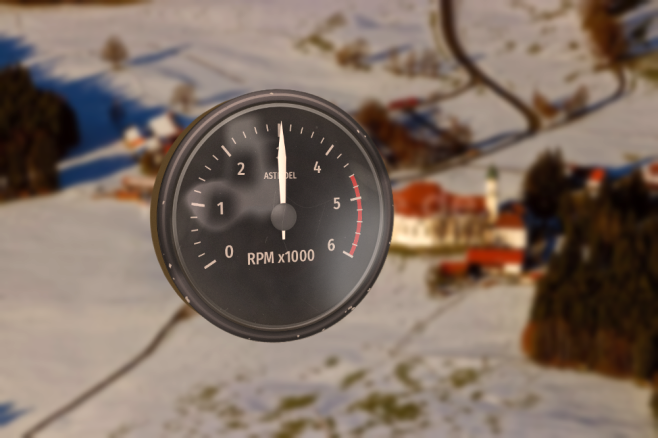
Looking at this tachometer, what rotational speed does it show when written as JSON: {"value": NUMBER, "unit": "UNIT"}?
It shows {"value": 3000, "unit": "rpm"}
